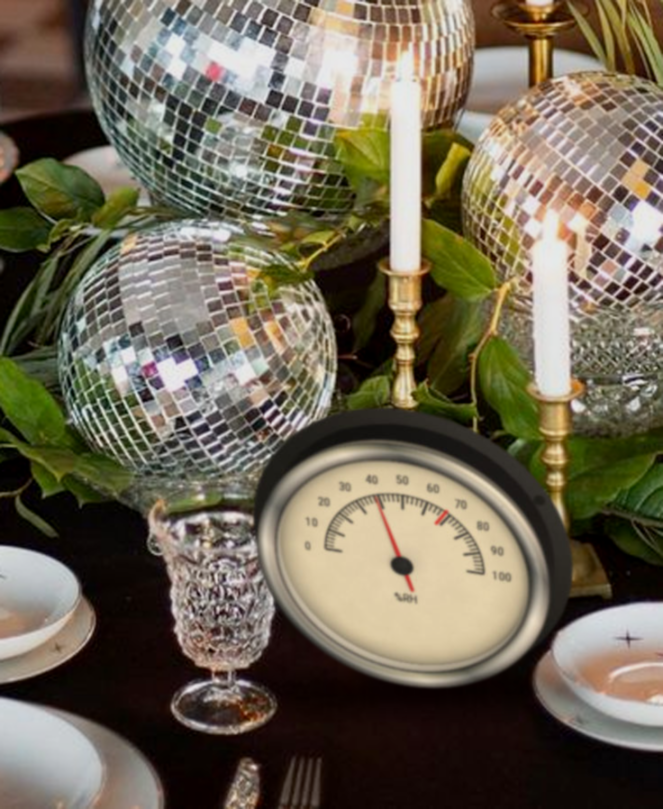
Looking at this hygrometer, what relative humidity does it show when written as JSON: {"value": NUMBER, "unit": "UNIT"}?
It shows {"value": 40, "unit": "%"}
